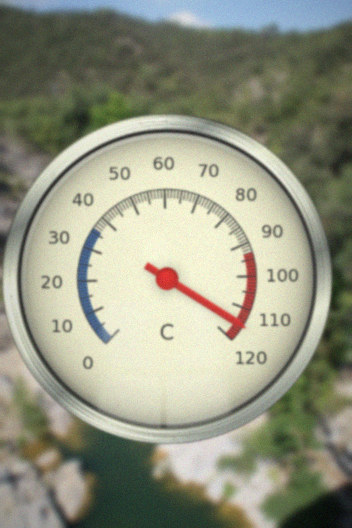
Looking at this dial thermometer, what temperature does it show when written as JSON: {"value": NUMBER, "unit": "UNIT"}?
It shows {"value": 115, "unit": "°C"}
